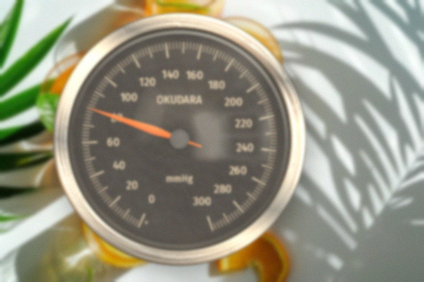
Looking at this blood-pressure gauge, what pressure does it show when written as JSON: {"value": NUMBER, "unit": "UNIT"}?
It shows {"value": 80, "unit": "mmHg"}
